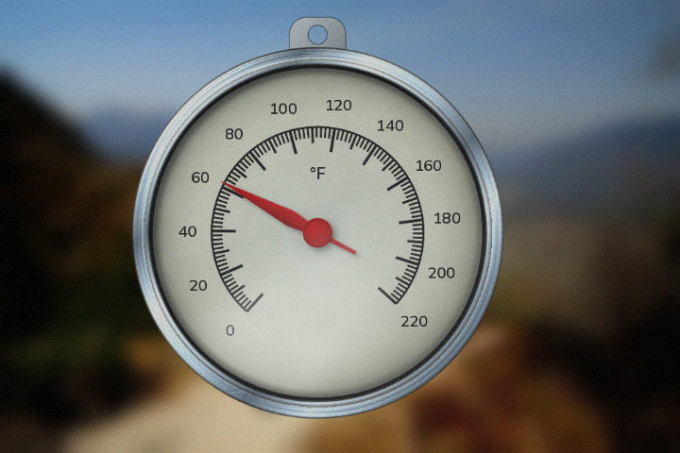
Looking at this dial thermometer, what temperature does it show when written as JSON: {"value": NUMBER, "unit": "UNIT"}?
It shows {"value": 62, "unit": "°F"}
